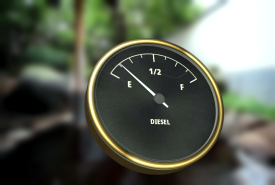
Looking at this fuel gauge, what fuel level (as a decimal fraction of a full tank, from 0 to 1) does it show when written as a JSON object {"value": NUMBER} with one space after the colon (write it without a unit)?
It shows {"value": 0.125}
